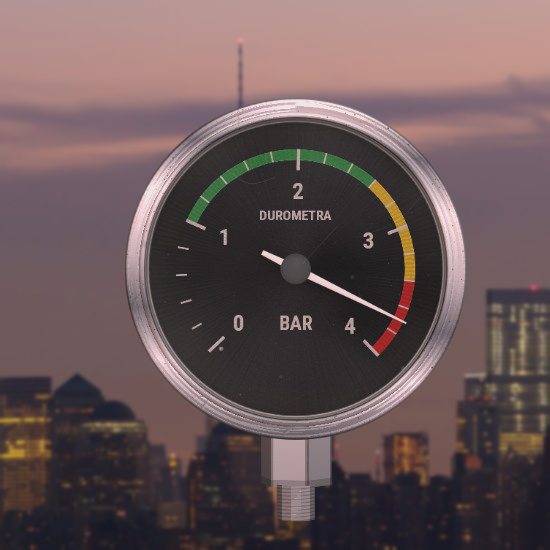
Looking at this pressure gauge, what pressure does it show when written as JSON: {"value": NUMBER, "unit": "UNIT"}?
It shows {"value": 3.7, "unit": "bar"}
